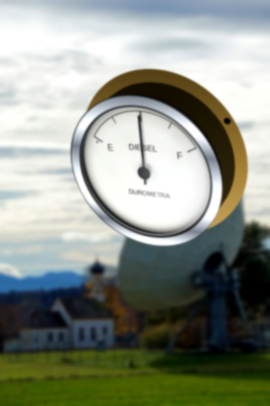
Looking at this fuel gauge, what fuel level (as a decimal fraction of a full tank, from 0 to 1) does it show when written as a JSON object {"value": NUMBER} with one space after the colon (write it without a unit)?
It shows {"value": 0.5}
